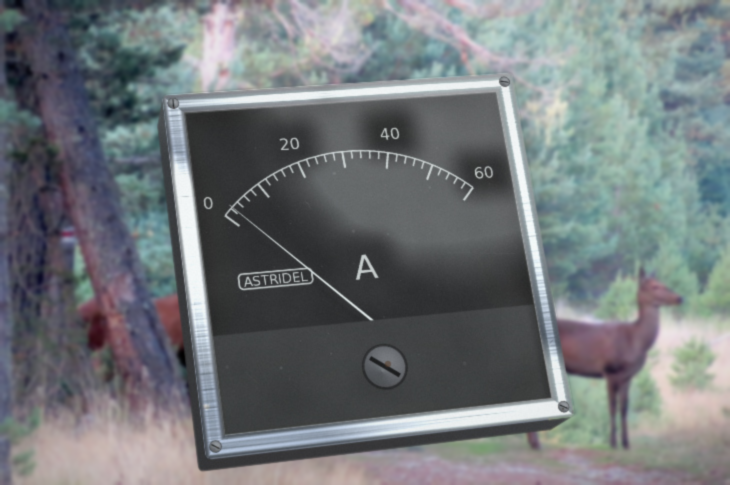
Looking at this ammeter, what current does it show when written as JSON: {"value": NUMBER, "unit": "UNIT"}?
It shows {"value": 2, "unit": "A"}
